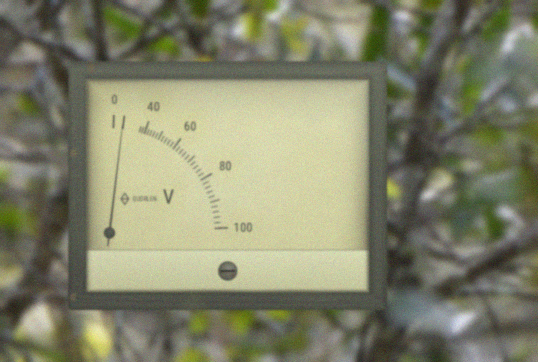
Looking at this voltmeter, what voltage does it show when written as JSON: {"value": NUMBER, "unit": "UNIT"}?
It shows {"value": 20, "unit": "V"}
